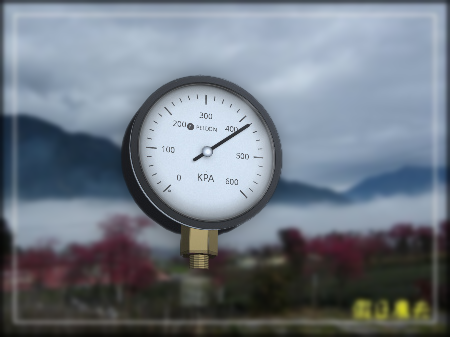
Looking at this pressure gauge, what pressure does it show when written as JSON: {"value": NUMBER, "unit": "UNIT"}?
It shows {"value": 420, "unit": "kPa"}
